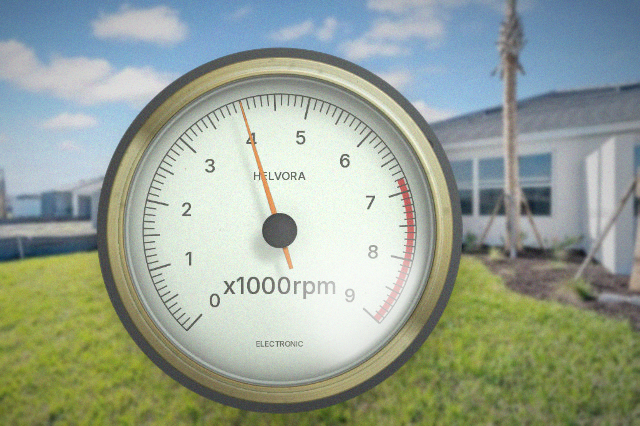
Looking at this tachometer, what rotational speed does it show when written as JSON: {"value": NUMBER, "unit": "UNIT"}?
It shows {"value": 4000, "unit": "rpm"}
